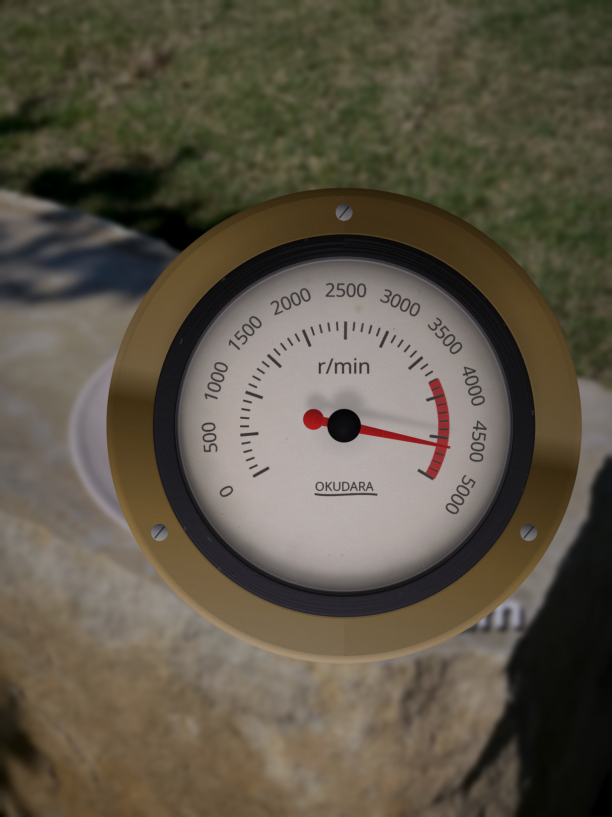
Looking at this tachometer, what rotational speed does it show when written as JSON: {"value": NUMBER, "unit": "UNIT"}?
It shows {"value": 4600, "unit": "rpm"}
